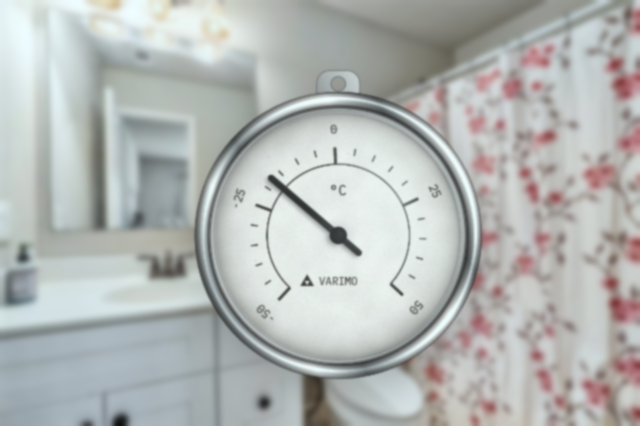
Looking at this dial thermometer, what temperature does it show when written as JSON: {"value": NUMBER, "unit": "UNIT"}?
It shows {"value": -17.5, "unit": "°C"}
